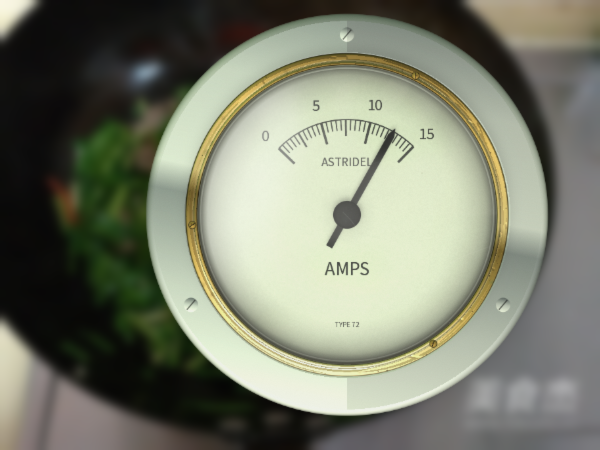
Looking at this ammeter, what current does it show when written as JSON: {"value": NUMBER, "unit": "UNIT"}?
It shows {"value": 12.5, "unit": "A"}
